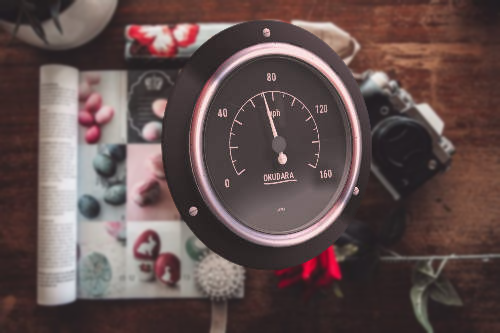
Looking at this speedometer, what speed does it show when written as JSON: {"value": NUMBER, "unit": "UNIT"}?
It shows {"value": 70, "unit": "mph"}
